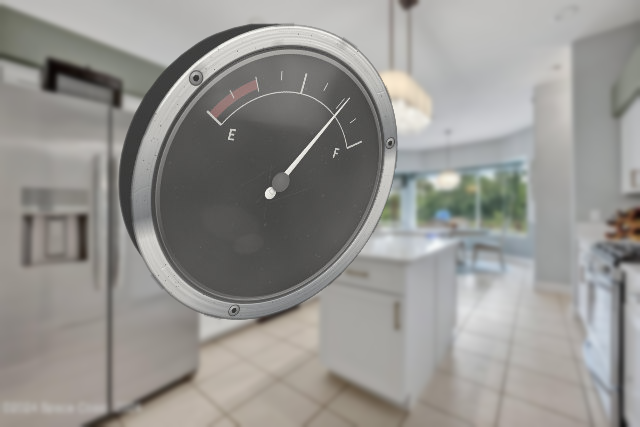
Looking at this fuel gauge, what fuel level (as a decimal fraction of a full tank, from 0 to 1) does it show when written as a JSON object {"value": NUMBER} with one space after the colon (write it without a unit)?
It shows {"value": 0.75}
